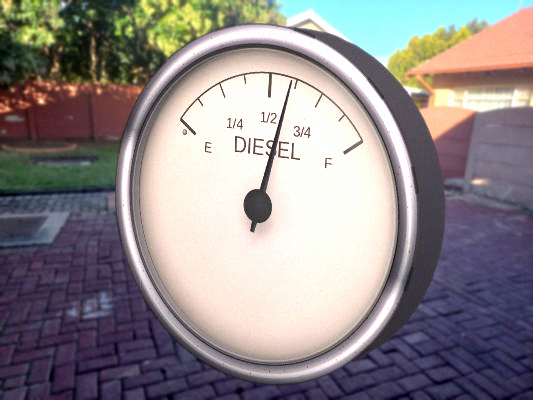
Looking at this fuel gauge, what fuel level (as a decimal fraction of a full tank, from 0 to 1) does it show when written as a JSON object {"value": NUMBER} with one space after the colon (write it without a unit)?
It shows {"value": 0.625}
